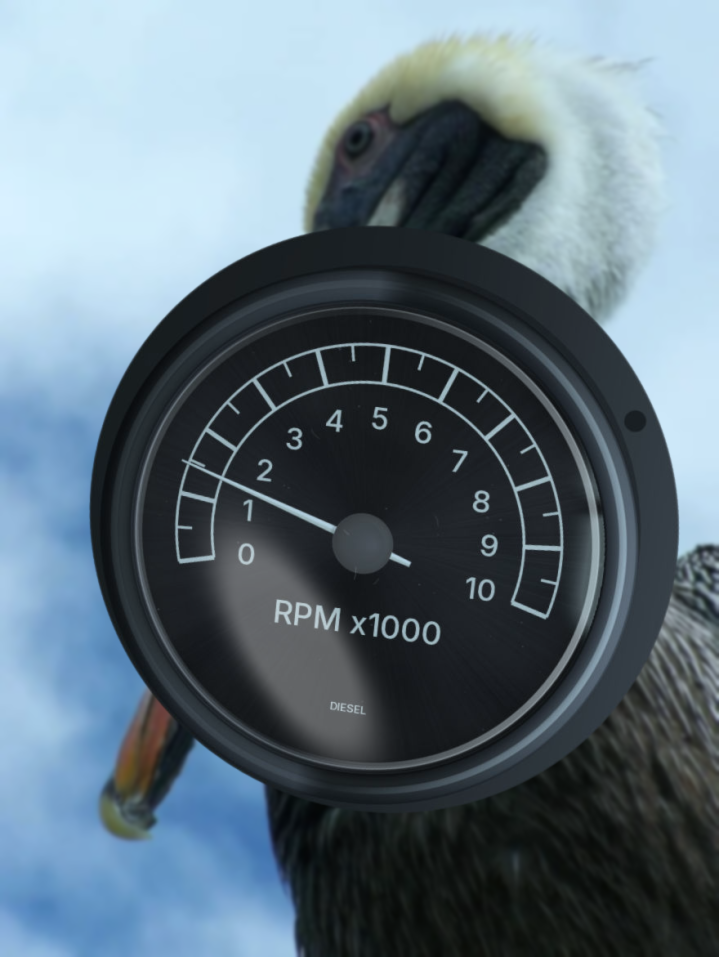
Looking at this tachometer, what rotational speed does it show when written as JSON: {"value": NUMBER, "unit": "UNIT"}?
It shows {"value": 1500, "unit": "rpm"}
